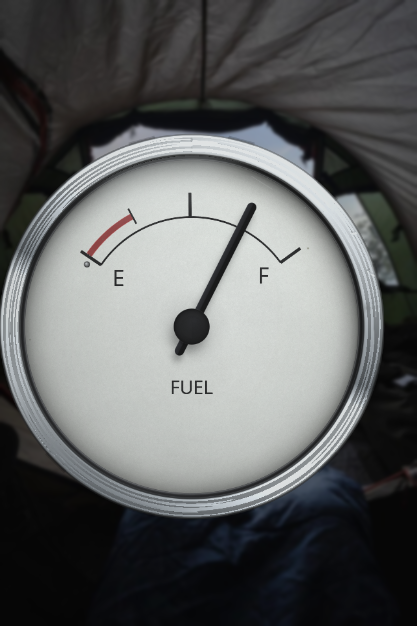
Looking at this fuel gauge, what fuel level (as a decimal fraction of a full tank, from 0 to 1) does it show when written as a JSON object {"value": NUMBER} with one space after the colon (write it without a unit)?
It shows {"value": 0.75}
